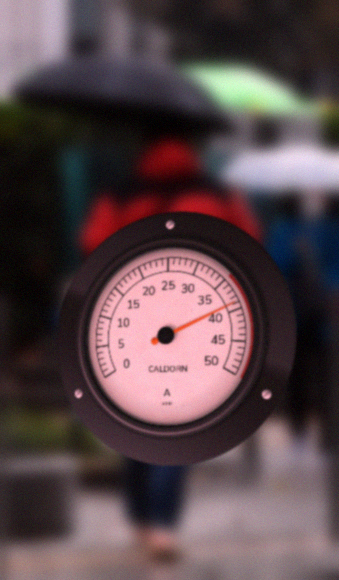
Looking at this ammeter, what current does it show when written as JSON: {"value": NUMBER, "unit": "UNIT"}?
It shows {"value": 39, "unit": "A"}
